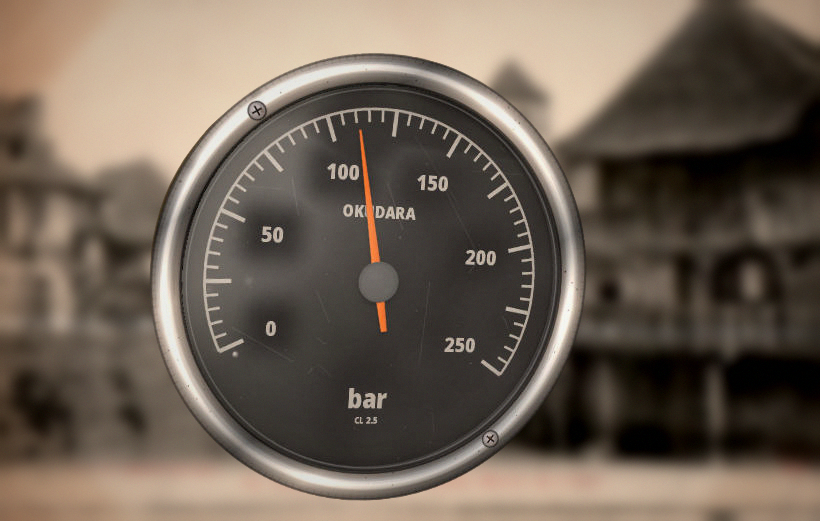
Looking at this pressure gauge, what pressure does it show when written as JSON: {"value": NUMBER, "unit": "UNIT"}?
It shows {"value": 110, "unit": "bar"}
